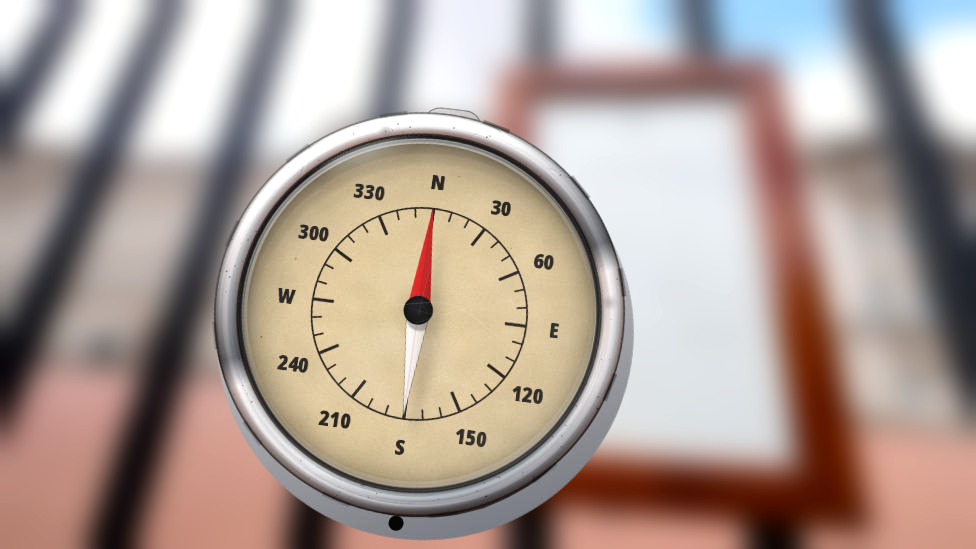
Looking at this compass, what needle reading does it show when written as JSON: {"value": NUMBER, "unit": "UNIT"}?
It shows {"value": 0, "unit": "°"}
